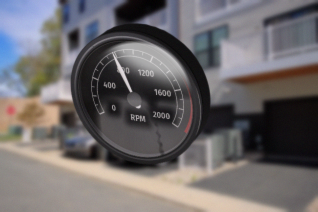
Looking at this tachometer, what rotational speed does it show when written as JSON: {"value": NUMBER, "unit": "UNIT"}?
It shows {"value": 800, "unit": "rpm"}
